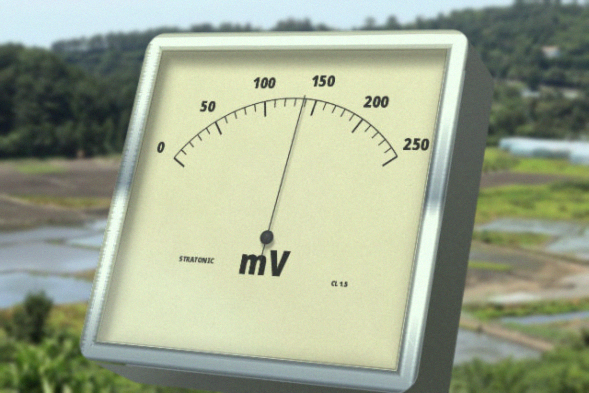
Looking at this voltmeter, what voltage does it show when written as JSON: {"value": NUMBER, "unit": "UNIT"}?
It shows {"value": 140, "unit": "mV"}
